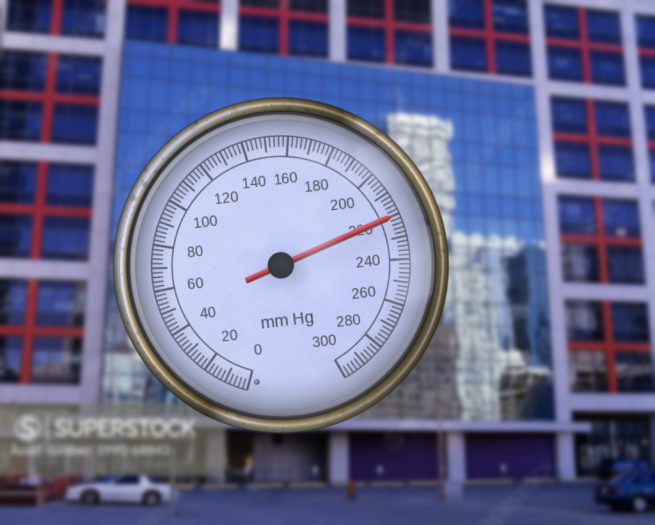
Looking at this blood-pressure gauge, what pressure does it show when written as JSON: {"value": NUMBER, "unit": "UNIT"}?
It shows {"value": 220, "unit": "mmHg"}
